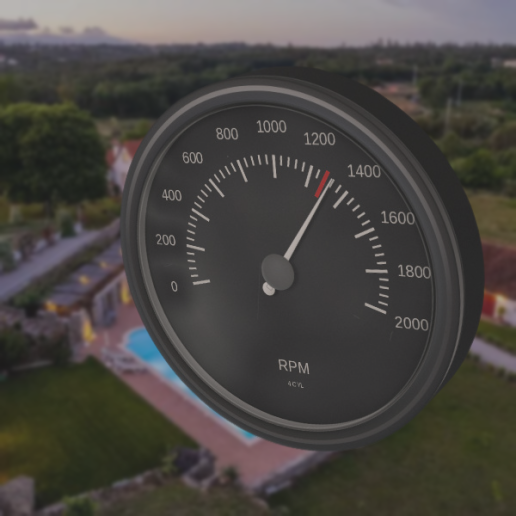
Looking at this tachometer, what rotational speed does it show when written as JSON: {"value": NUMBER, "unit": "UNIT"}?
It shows {"value": 1320, "unit": "rpm"}
